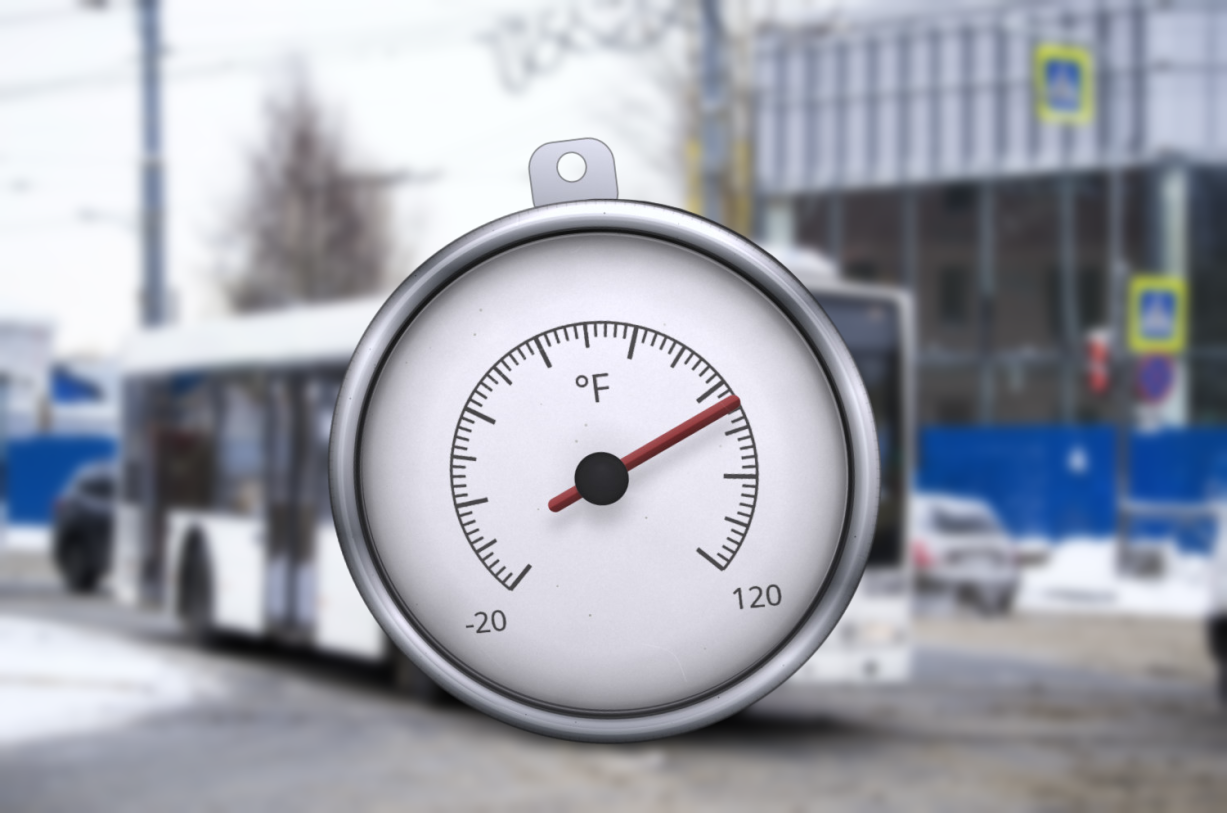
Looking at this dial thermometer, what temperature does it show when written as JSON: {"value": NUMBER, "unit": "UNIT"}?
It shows {"value": 84, "unit": "°F"}
